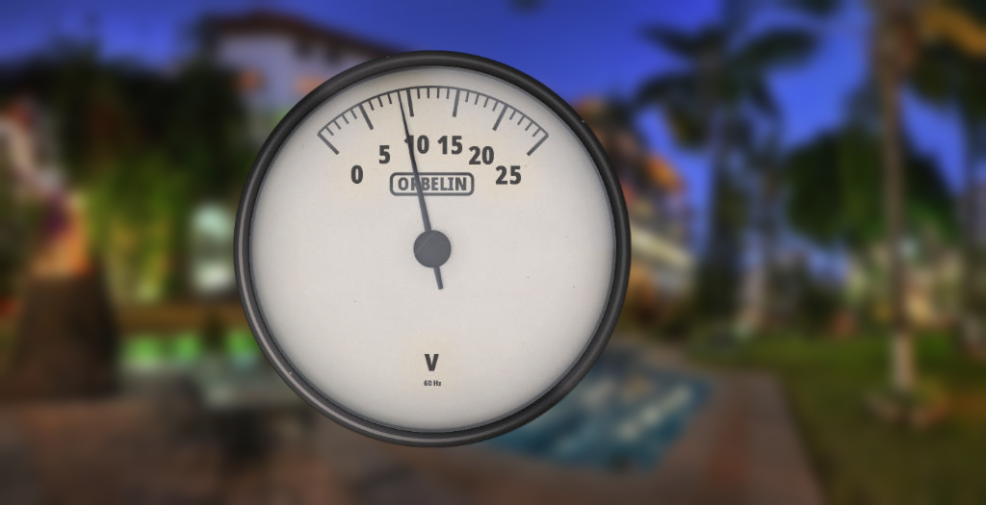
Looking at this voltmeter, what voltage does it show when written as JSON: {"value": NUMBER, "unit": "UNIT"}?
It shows {"value": 9, "unit": "V"}
